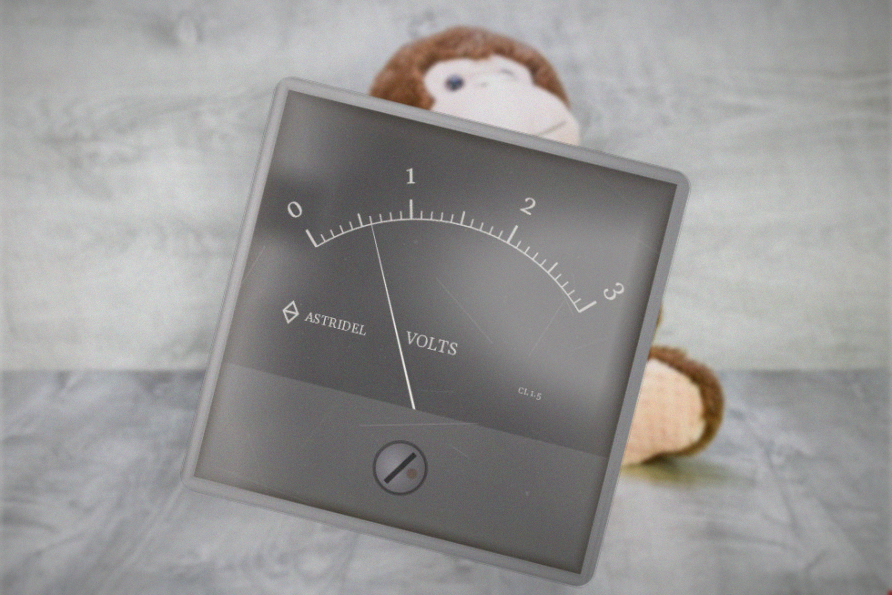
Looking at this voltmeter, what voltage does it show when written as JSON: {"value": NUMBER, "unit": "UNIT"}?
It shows {"value": 0.6, "unit": "V"}
